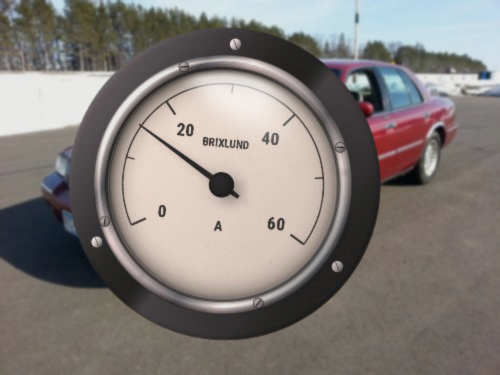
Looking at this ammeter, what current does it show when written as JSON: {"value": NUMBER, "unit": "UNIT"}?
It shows {"value": 15, "unit": "A"}
